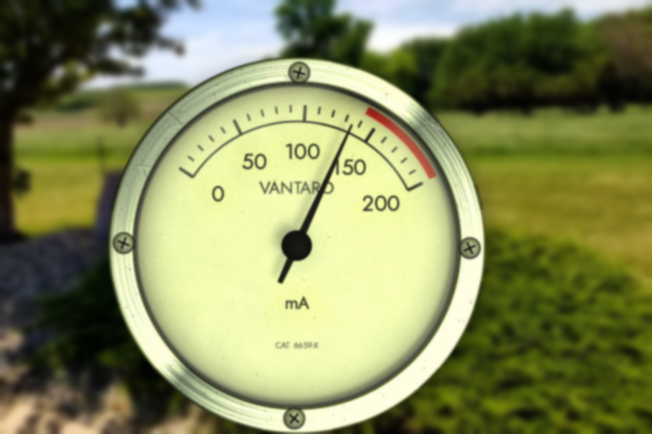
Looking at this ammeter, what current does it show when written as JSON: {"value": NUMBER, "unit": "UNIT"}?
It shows {"value": 135, "unit": "mA"}
